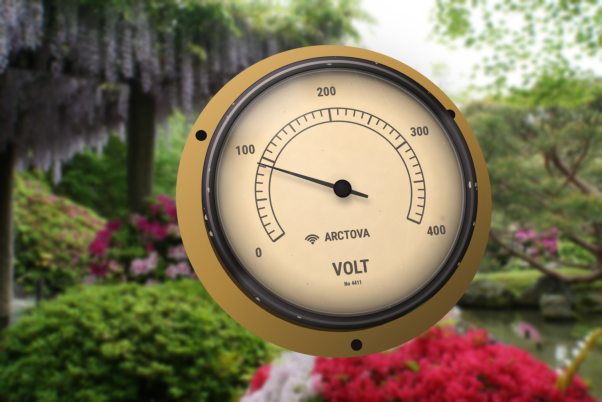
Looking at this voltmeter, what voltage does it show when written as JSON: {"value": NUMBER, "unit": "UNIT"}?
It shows {"value": 90, "unit": "V"}
